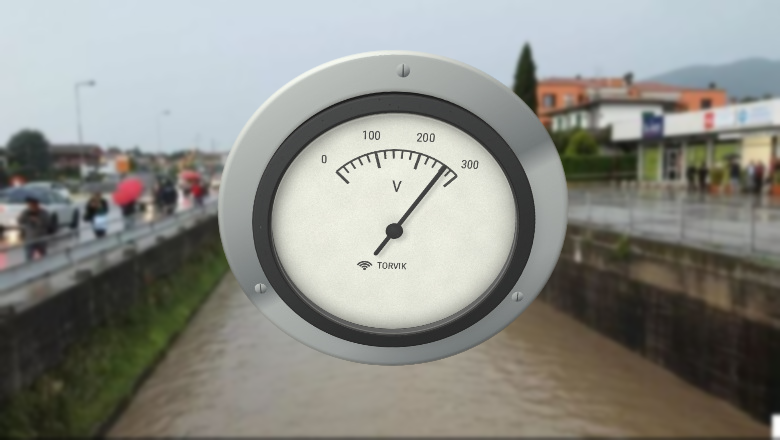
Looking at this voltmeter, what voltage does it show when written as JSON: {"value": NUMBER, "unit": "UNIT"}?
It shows {"value": 260, "unit": "V"}
